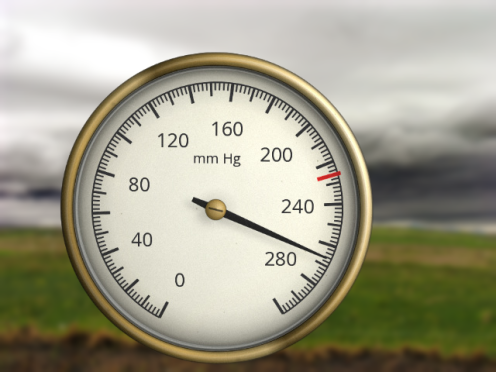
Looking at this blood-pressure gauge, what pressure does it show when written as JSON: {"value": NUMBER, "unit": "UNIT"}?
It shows {"value": 266, "unit": "mmHg"}
